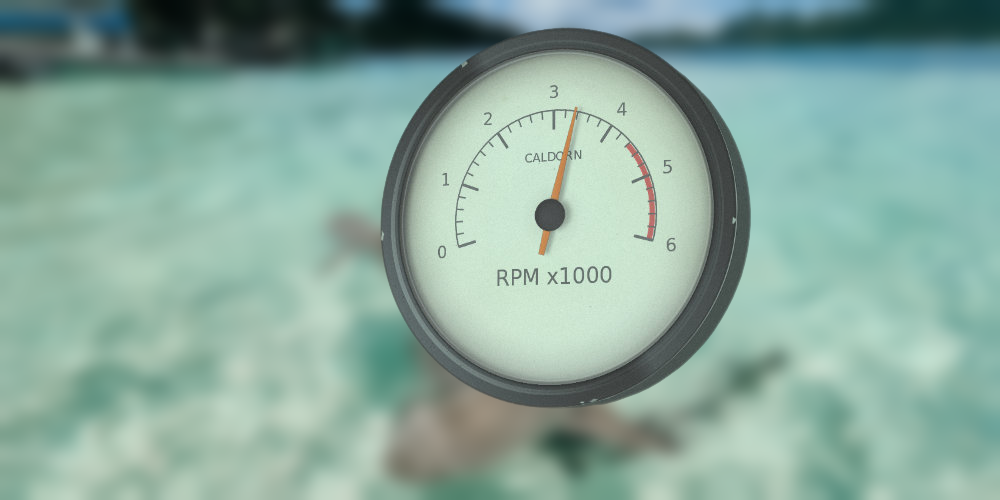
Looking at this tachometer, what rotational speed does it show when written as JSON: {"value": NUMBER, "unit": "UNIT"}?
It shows {"value": 3400, "unit": "rpm"}
